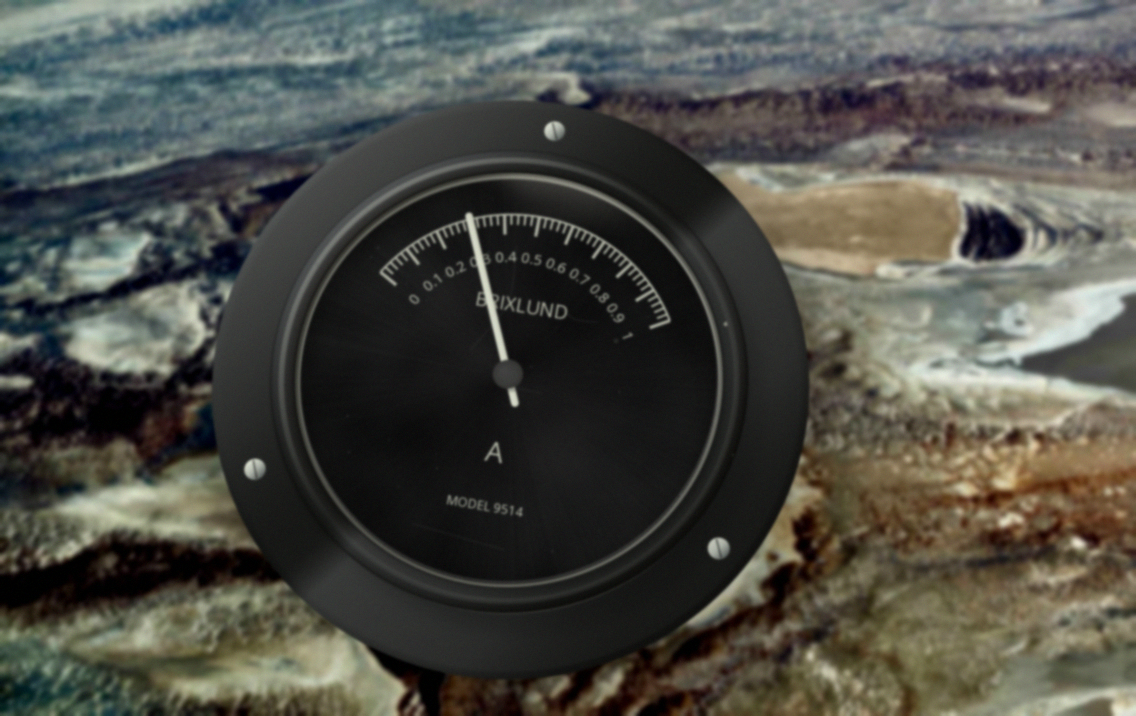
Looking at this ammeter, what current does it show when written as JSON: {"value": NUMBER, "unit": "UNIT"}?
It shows {"value": 0.3, "unit": "A"}
